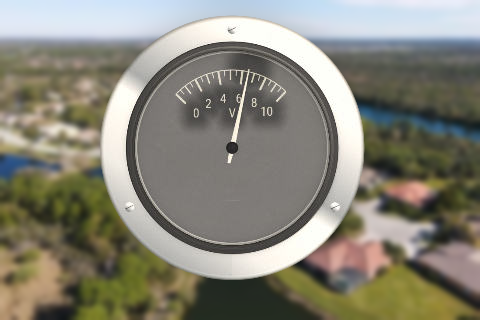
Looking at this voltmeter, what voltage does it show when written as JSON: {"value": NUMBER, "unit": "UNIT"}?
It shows {"value": 6.5, "unit": "V"}
